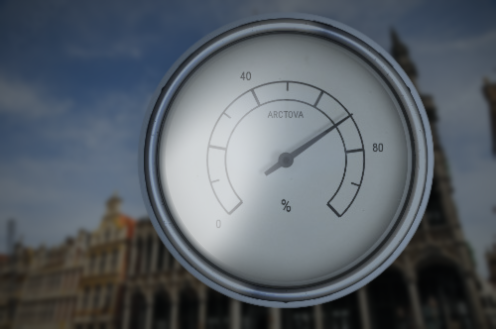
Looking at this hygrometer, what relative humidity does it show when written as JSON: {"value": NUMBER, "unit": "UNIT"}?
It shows {"value": 70, "unit": "%"}
